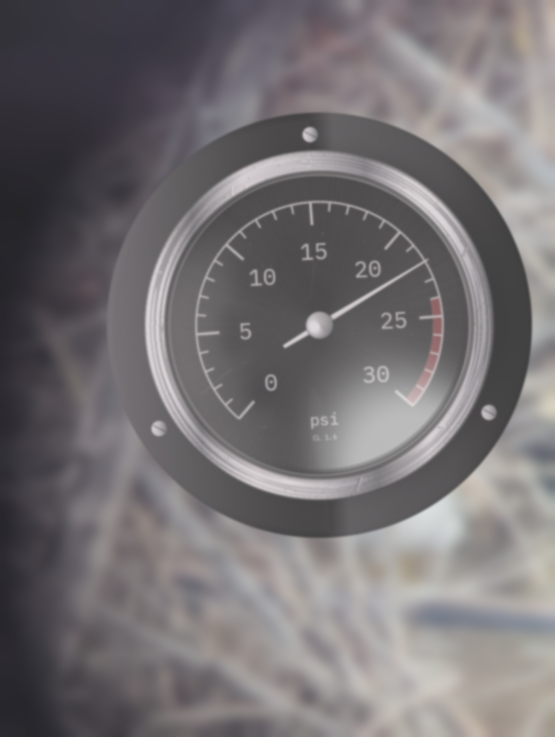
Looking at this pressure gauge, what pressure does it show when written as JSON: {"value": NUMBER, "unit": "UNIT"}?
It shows {"value": 22, "unit": "psi"}
